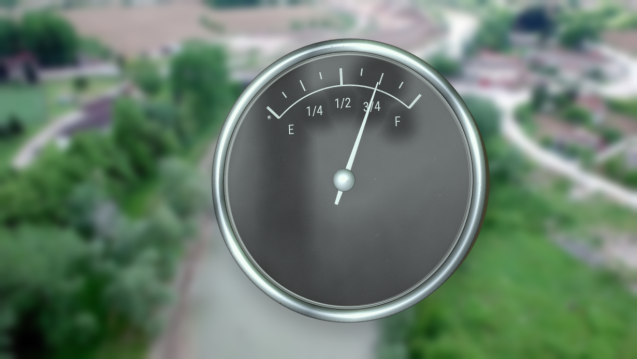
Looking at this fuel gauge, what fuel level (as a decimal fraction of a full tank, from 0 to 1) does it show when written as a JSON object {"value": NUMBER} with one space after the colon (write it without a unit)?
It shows {"value": 0.75}
